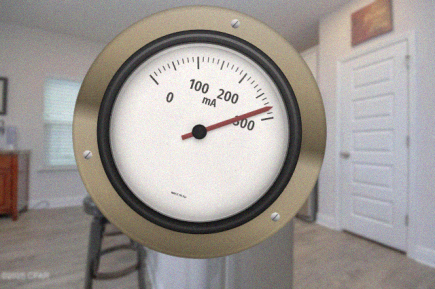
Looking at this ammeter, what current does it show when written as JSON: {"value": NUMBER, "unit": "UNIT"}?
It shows {"value": 280, "unit": "mA"}
